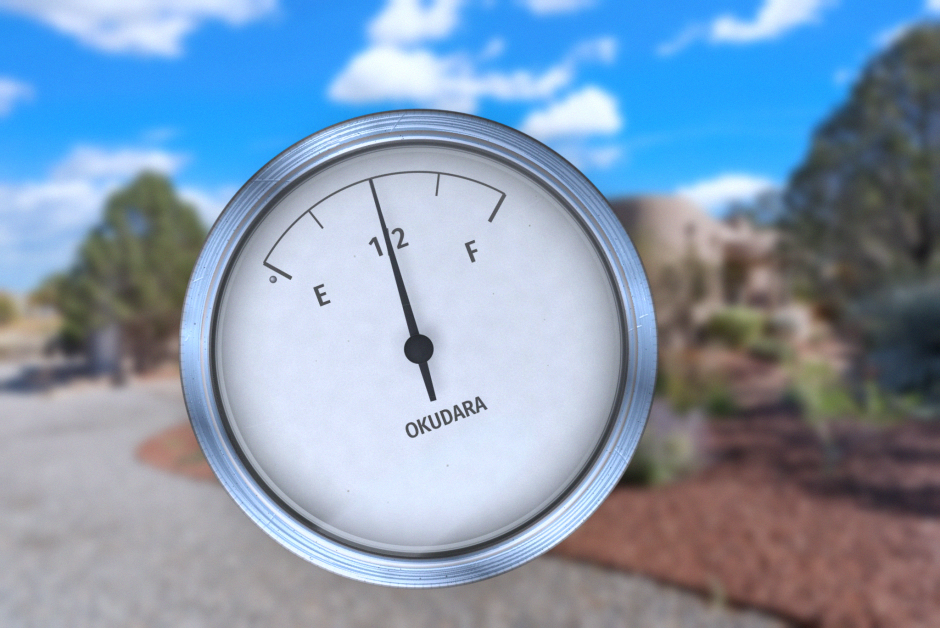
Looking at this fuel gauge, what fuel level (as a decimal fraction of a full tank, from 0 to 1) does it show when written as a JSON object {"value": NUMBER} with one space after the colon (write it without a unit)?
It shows {"value": 0.5}
